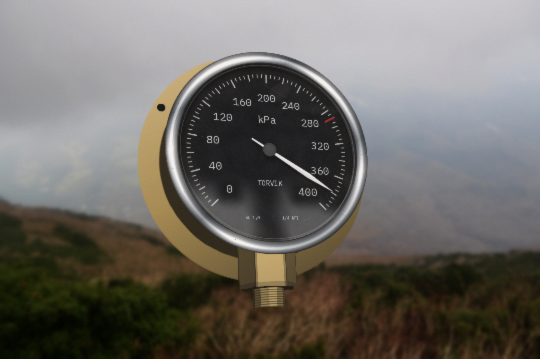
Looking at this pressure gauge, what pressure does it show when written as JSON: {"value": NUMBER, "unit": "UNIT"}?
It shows {"value": 380, "unit": "kPa"}
